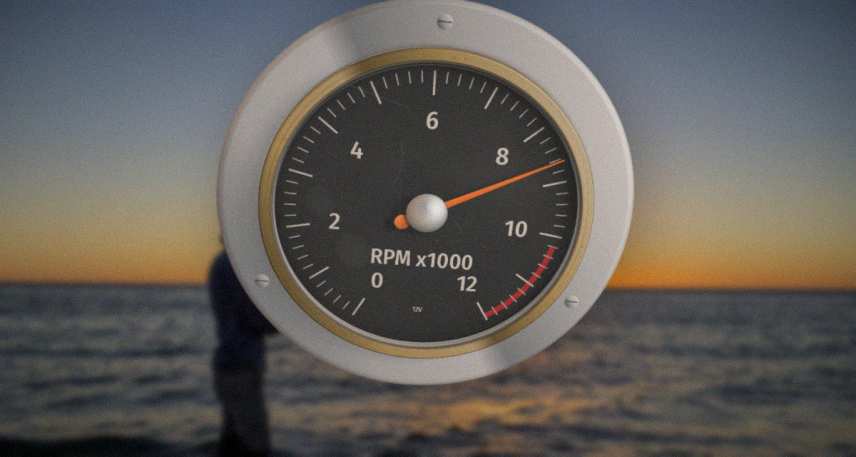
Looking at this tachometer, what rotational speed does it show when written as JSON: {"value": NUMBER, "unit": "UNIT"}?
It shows {"value": 8600, "unit": "rpm"}
